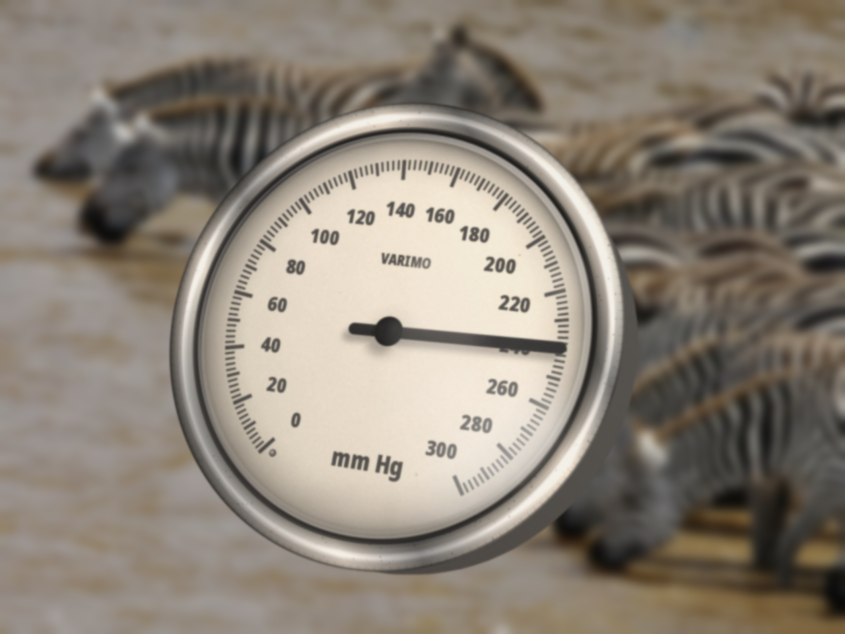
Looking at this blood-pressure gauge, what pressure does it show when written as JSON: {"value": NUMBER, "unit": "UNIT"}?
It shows {"value": 240, "unit": "mmHg"}
